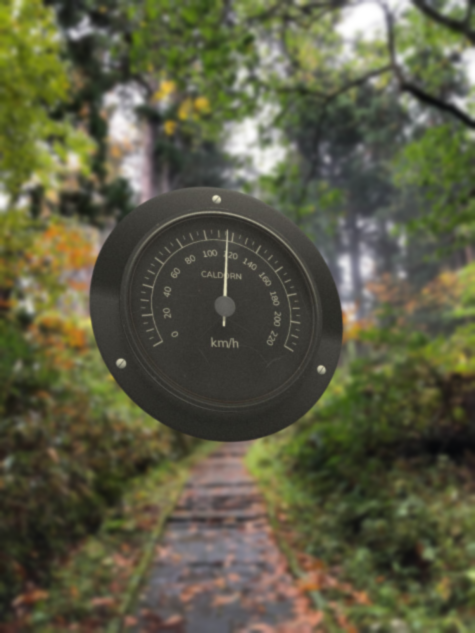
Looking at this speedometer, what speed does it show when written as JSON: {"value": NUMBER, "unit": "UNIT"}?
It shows {"value": 115, "unit": "km/h"}
